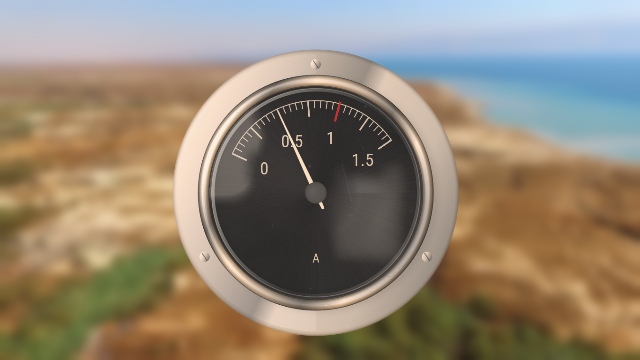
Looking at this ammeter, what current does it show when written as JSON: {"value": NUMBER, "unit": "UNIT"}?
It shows {"value": 0.5, "unit": "A"}
